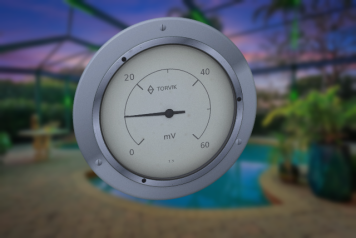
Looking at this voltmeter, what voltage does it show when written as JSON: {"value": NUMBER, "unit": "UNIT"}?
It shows {"value": 10, "unit": "mV"}
